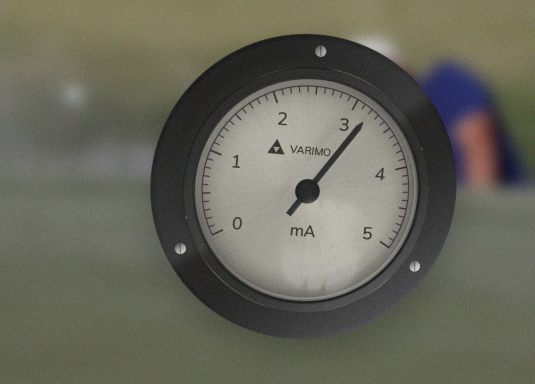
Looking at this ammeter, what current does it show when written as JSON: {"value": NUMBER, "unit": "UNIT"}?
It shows {"value": 3.2, "unit": "mA"}
